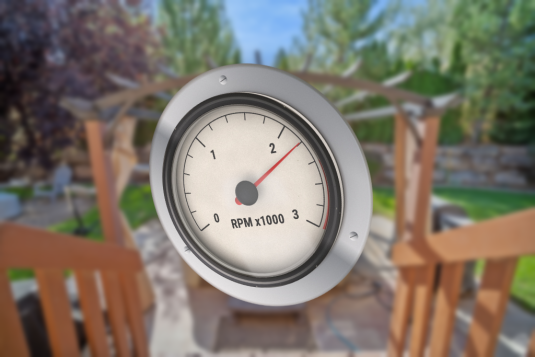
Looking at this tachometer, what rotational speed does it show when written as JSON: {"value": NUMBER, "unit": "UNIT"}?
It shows {"value": 2200, "unit": "rpm"}
